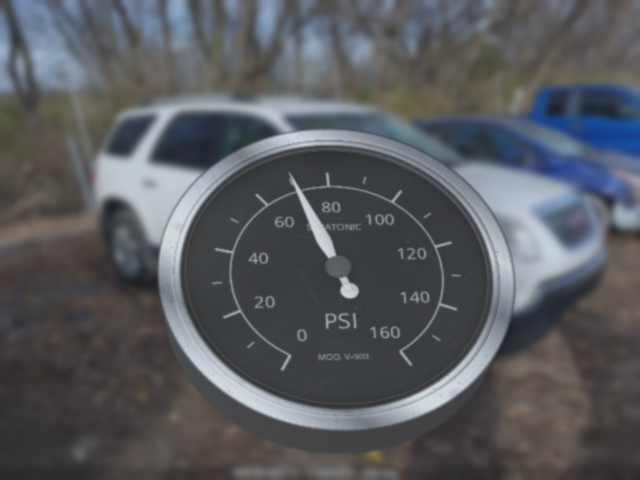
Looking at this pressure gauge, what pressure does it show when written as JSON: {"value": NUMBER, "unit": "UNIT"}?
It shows {"value": 70, "unit": "psi"}
